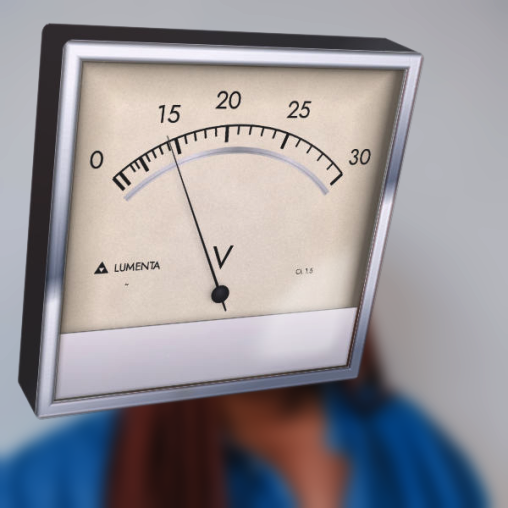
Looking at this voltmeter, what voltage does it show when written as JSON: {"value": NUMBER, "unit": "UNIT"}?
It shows {"value": 14, "unit": "V"}
